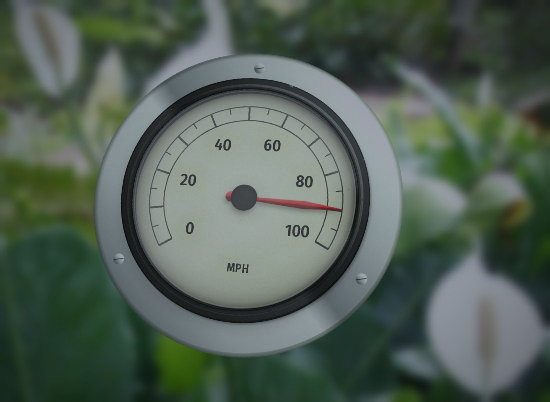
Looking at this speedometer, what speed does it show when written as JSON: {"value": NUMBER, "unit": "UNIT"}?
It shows {"value": 90, "unit": "mph"}
